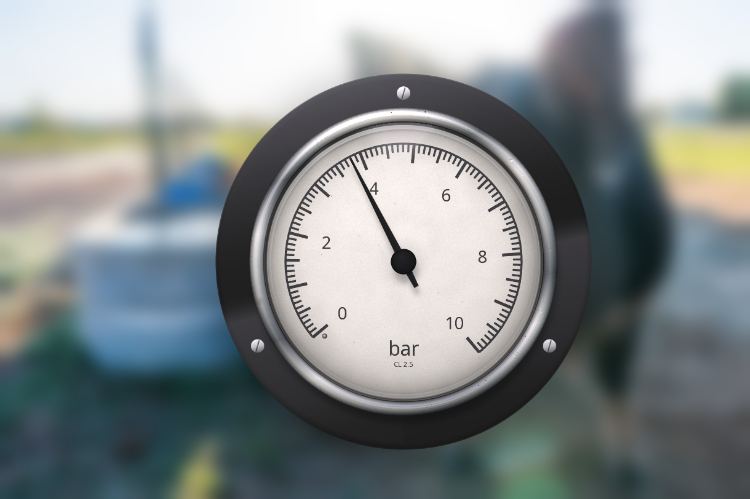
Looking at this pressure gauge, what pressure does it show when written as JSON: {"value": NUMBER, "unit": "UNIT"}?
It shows {"value": 3.8, "unit": "bar"}
